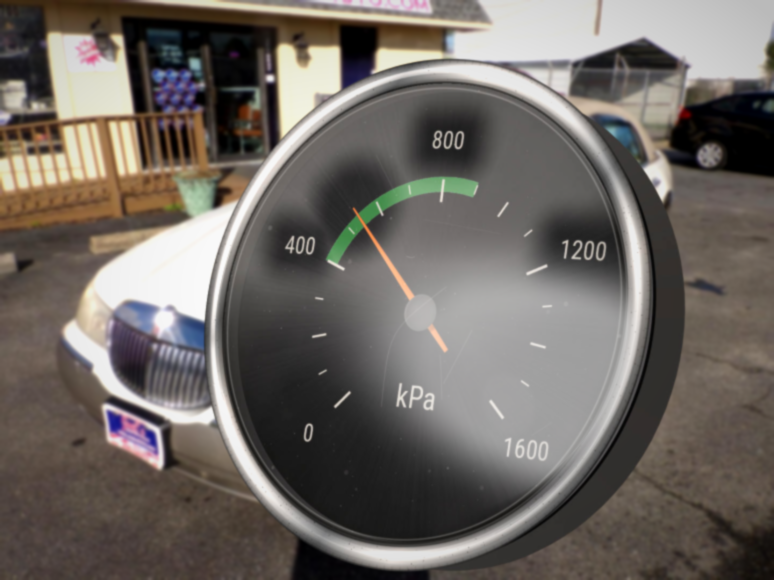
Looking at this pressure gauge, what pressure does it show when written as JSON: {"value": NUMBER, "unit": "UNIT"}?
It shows {"value": 550, "unit": "kPa"}
